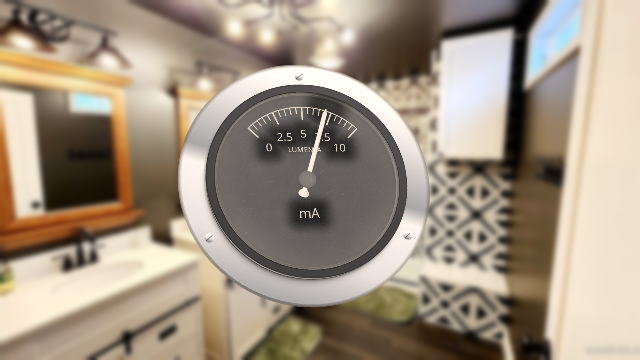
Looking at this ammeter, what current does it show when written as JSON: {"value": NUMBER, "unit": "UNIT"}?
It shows {"value": 7, "unit": "mA"}
